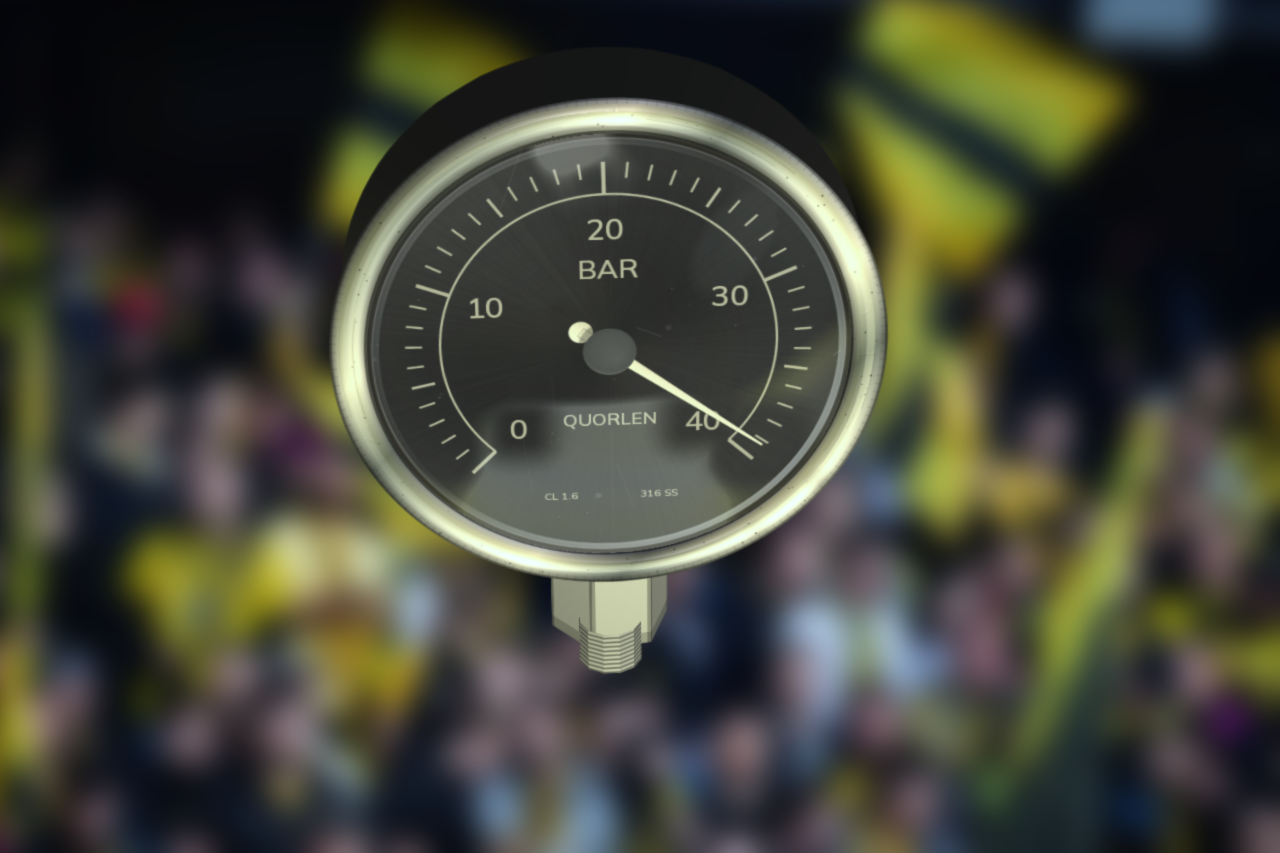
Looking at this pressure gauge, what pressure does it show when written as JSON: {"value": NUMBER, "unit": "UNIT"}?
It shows {"value": 39, "unit": "bar"}
